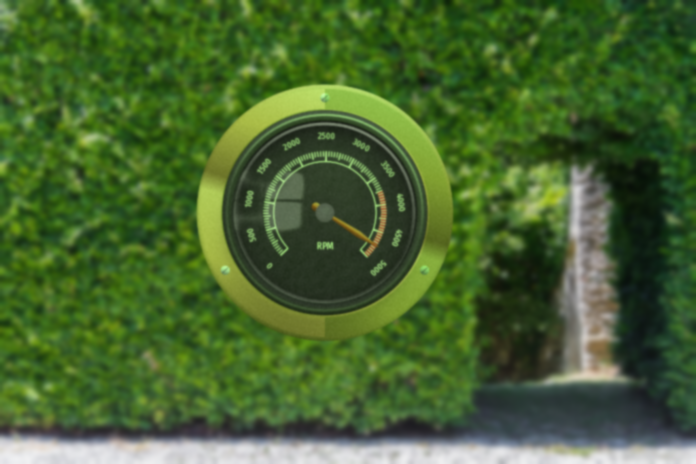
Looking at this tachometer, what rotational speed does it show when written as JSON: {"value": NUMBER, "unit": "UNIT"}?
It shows {"value": 4750, "unit": "rpm"}
